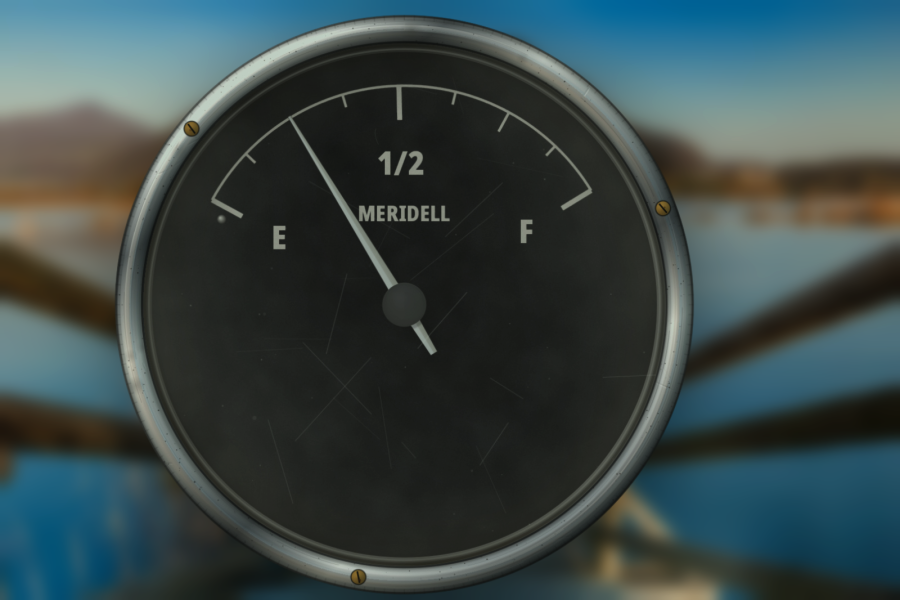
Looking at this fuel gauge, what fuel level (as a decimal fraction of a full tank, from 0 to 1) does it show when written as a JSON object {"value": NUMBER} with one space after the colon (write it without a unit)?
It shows {"value": 0.25}
